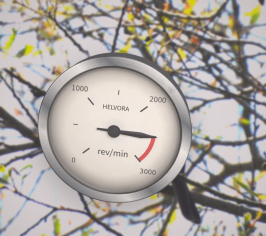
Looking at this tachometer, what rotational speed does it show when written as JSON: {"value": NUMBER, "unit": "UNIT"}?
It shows {"value": 2500, "unit": "rpm"}
